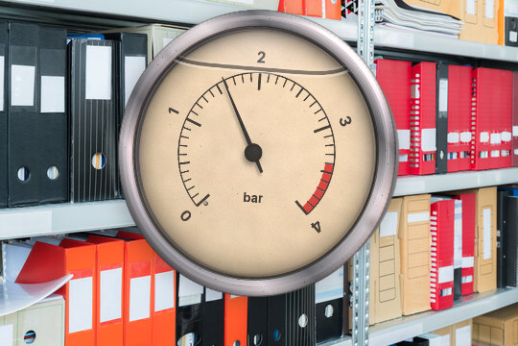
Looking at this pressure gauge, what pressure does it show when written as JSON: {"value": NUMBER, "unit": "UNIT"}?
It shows {"value": 1.6, "unit": "bar"}
